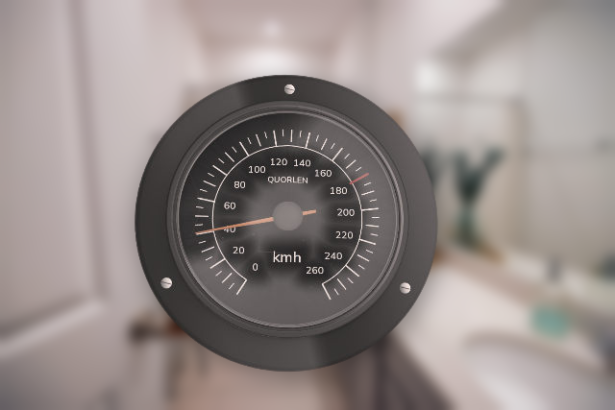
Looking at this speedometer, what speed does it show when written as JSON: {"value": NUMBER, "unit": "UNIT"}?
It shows {"value": 40, "unit": "km/h"}
